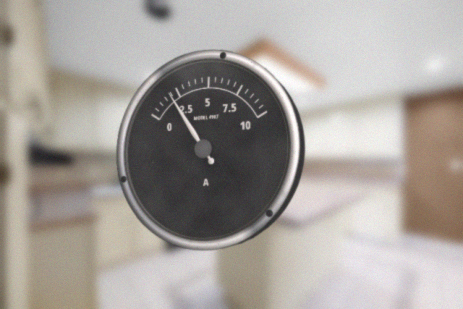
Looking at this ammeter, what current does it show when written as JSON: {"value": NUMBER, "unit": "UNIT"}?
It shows {"value": 2, "unit": "A"}
